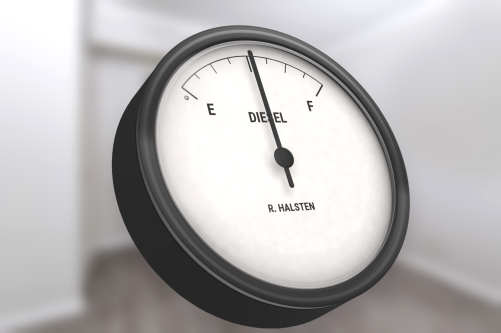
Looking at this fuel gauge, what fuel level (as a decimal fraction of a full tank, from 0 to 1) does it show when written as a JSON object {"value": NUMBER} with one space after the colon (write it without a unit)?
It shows {"value": 0.5}
